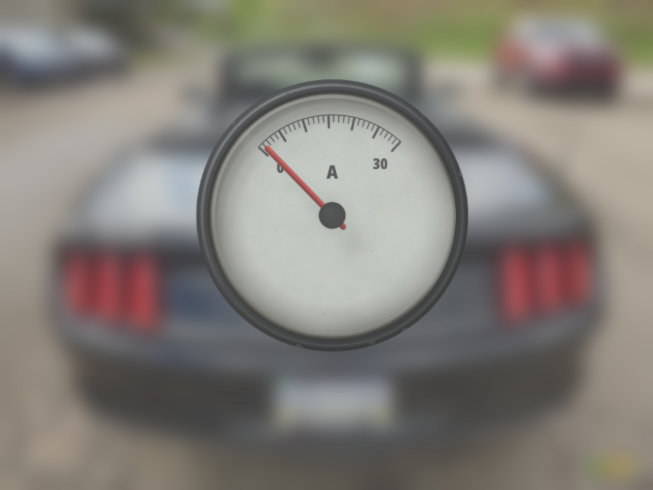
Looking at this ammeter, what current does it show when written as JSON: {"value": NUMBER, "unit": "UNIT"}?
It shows {"value": 1, "unit": "A"}
